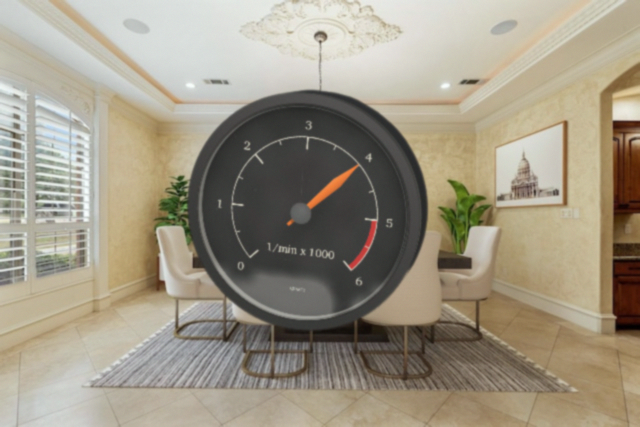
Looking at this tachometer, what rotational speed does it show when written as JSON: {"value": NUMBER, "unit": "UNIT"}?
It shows {"value": 4000, "unit": "rpm"}
